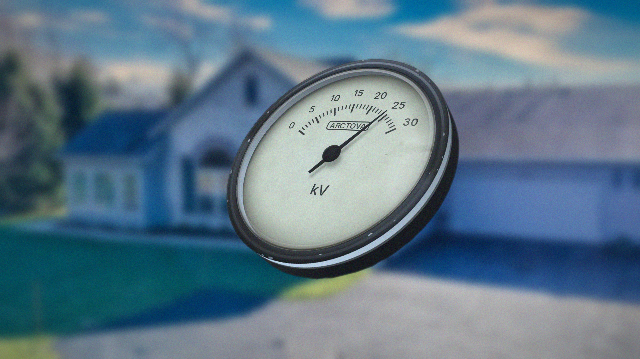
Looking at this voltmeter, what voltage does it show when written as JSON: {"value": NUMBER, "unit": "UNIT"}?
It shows {"value": 25, "unit": "kV"}
